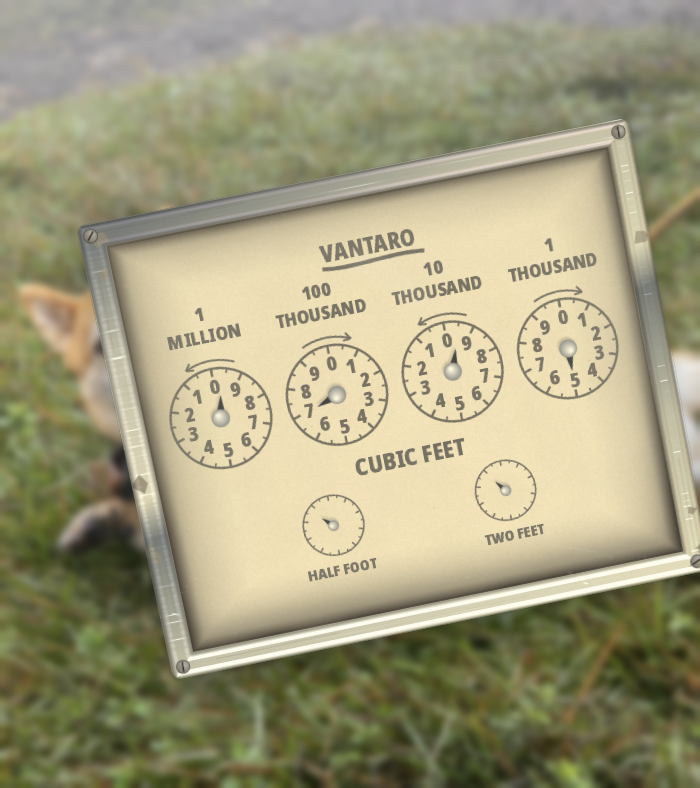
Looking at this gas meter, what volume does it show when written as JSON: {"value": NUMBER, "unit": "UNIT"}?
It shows {"value": 969500, "unit": "ft³"}
